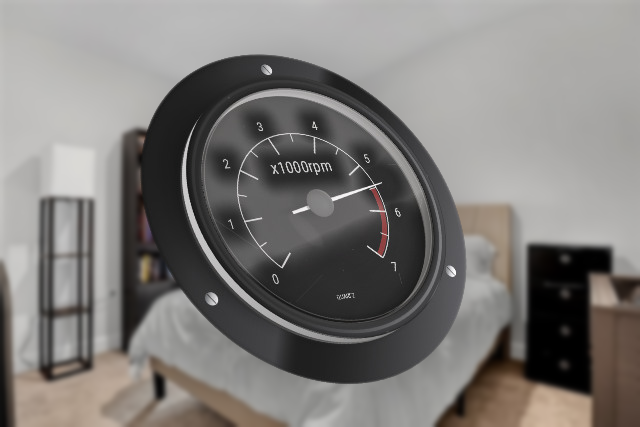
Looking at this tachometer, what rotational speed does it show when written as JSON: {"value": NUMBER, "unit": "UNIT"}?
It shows {"value": 5500, "unit": "rpm"}
